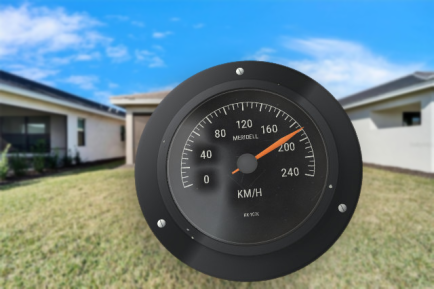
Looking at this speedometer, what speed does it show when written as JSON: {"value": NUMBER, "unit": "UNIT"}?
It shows {"value": 190, "unit": "km/h"}
